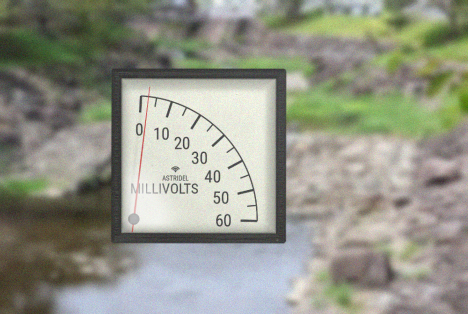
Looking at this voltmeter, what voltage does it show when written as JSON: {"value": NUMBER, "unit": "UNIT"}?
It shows {"value": 2.5, "unit": "mV"}
